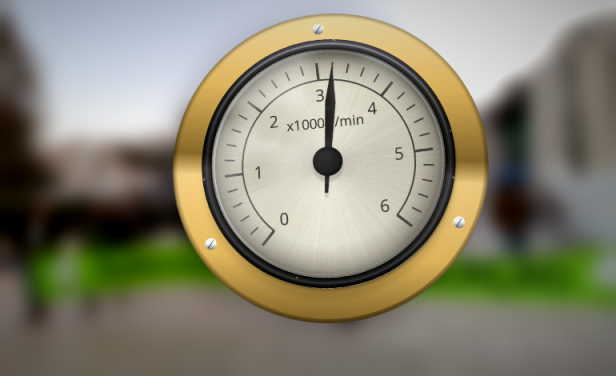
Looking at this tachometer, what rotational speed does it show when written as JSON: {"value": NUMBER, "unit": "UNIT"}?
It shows {"value": 3200, "unit": "rpm"}
